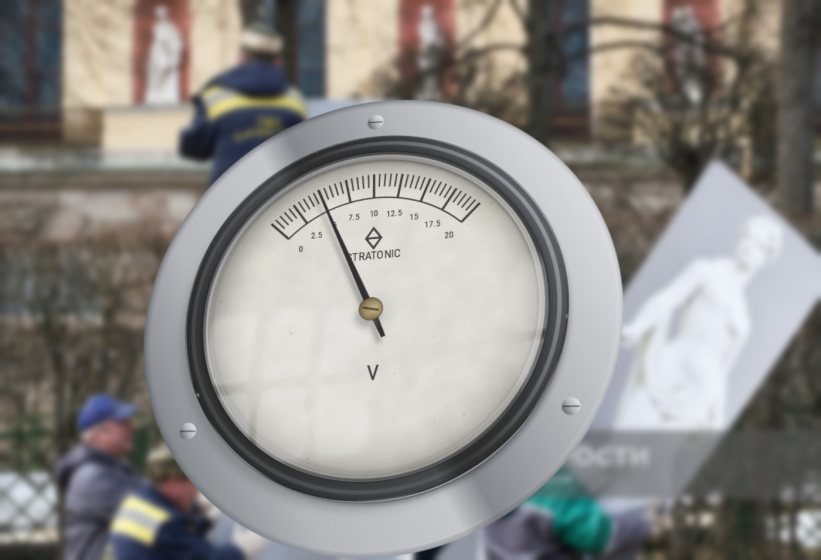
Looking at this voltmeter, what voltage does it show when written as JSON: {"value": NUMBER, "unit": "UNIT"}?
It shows {"value": 5, "unit": "V"}
